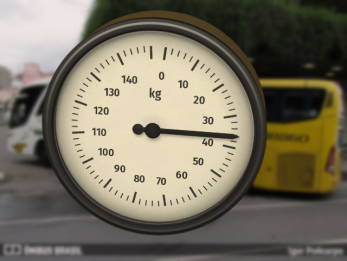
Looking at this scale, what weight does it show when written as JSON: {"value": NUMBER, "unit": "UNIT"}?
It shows {"value": 36, "unit": "kg"}
